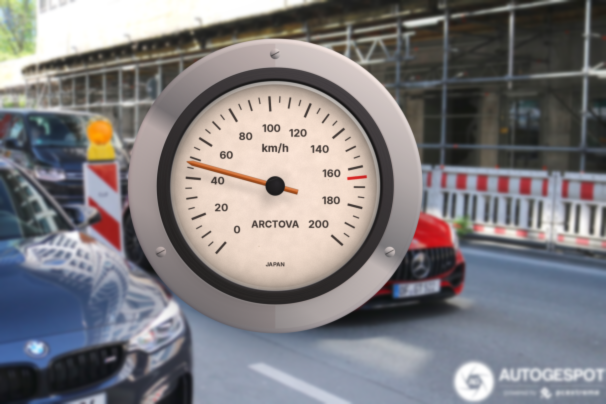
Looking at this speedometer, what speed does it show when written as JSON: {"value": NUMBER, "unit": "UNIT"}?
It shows {"value": 47.5, "unit": "km/h"}
